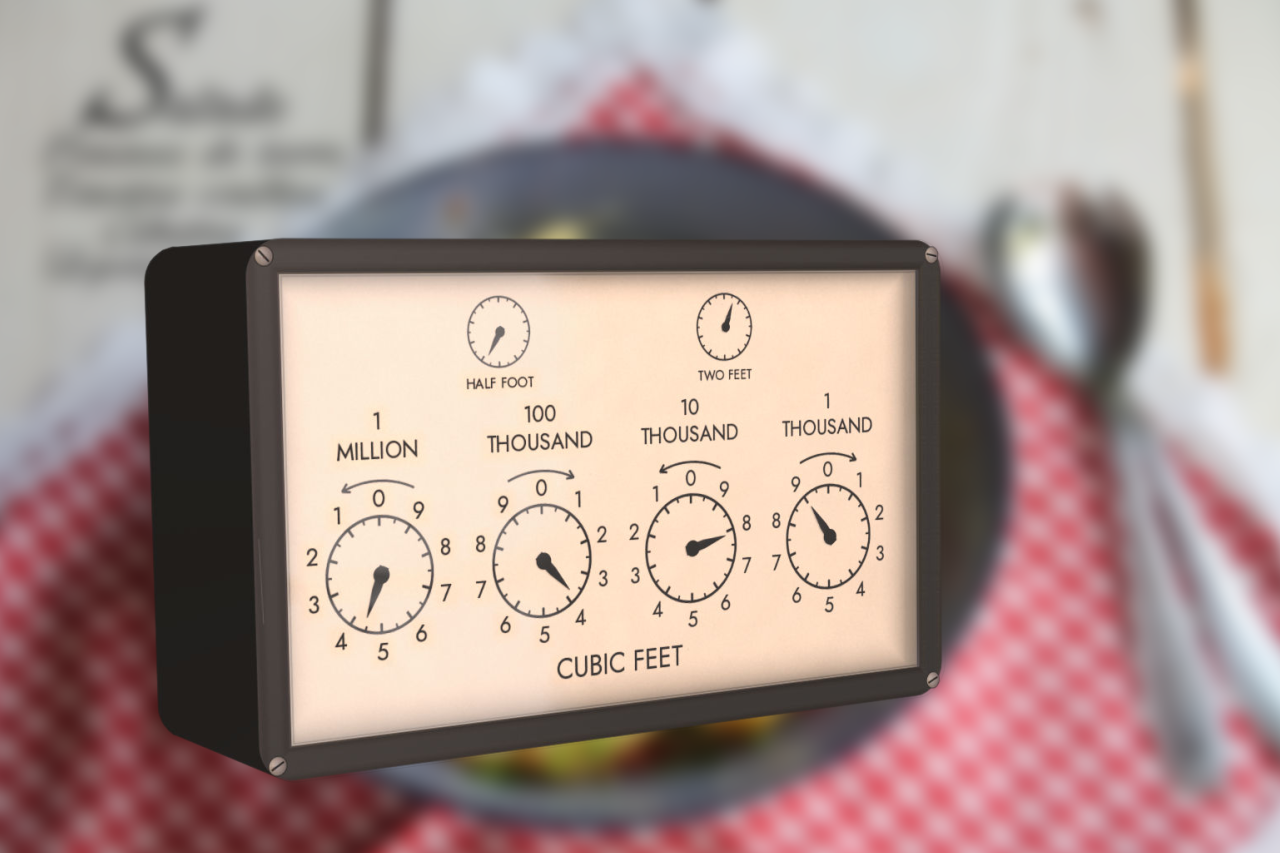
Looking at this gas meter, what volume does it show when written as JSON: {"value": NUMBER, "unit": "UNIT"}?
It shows {"value": 437900, "unit": "ft³"}
